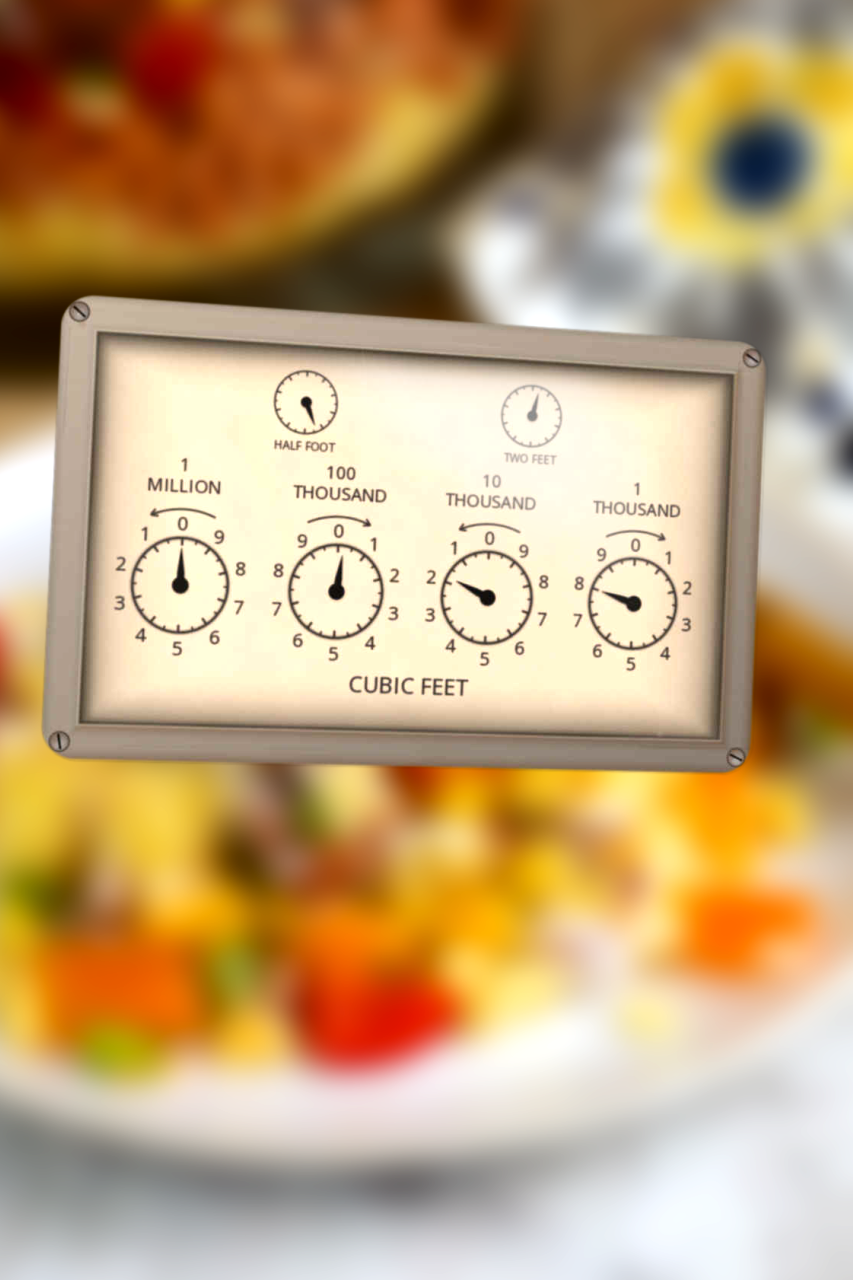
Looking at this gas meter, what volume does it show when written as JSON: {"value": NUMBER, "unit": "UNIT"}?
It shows {"value": 1800, "unit": "ft³"}
